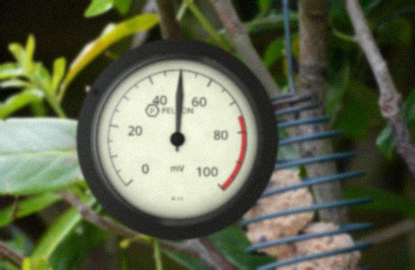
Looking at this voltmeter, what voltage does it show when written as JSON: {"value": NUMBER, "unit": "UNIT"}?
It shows {"value": 50, "unit": "mV"}
